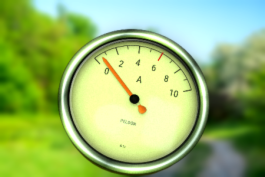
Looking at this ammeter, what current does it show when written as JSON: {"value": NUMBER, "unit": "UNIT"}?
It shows {"value": 0.5, "unit": "A"}
